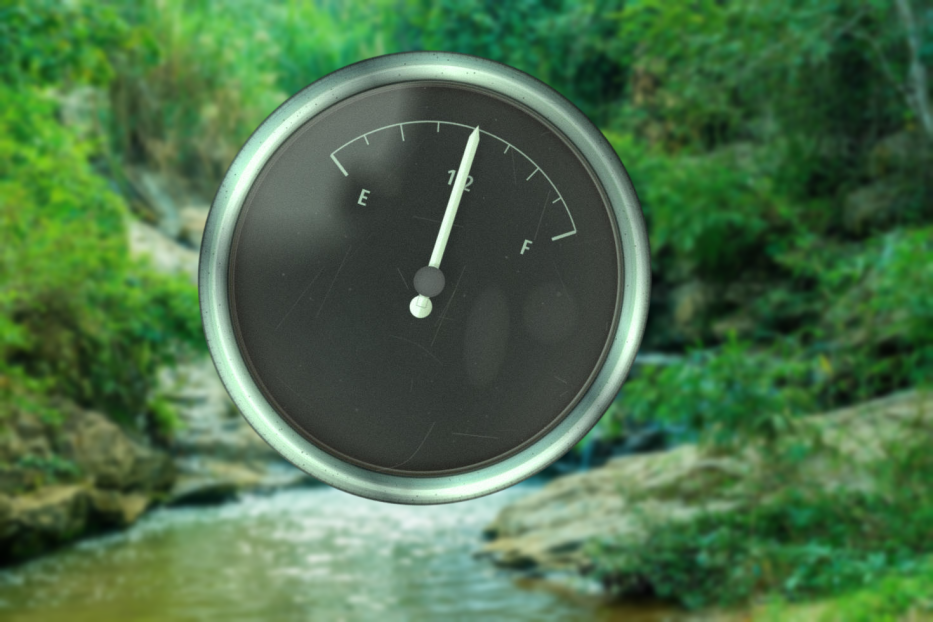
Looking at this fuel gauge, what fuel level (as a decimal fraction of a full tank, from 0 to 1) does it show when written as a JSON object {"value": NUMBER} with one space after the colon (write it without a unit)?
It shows {"value": 0.5}
